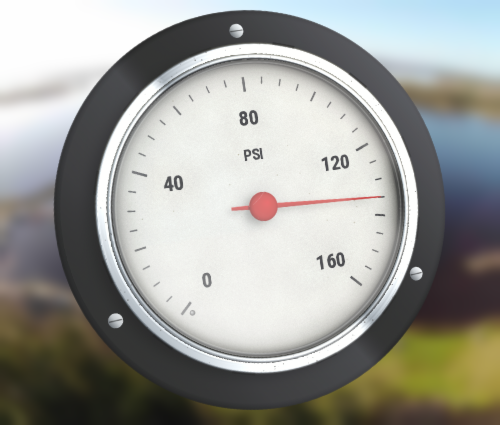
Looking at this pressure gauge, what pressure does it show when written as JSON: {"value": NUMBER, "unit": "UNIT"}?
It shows {"value": 135, "unit": "psi"}
